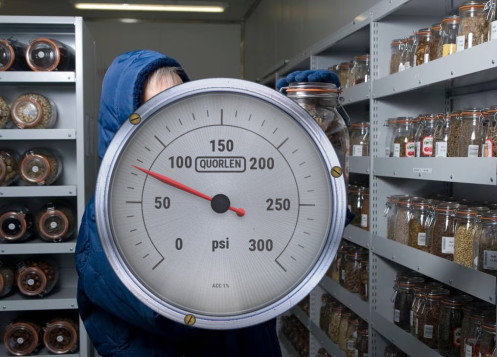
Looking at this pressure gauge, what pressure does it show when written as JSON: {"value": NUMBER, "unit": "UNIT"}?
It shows {"value": 75, "unit": "psi"}
